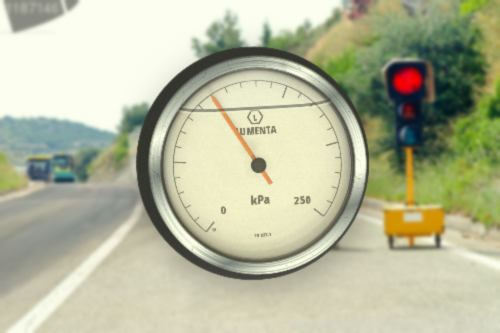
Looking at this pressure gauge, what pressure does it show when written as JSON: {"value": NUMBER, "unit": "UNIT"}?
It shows {"value": 100, "unit": "kPa"}
